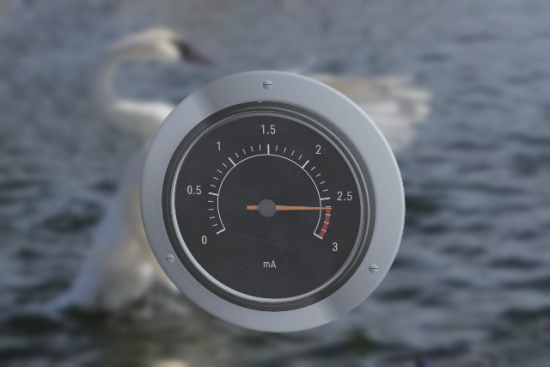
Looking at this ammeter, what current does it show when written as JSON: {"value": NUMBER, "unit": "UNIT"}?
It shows {"value": 2.6, "unit": "mA"}
